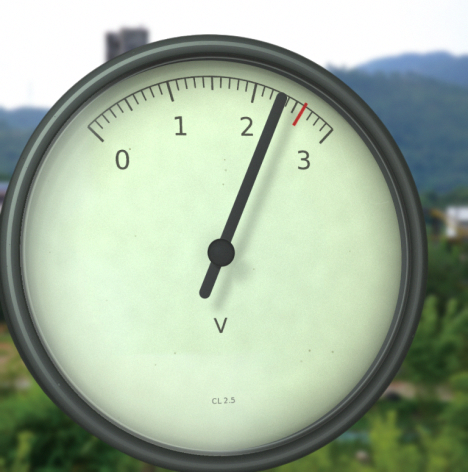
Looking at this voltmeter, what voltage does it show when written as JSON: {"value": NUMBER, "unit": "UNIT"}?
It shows {"value": 2.3, "unit": "V"}
